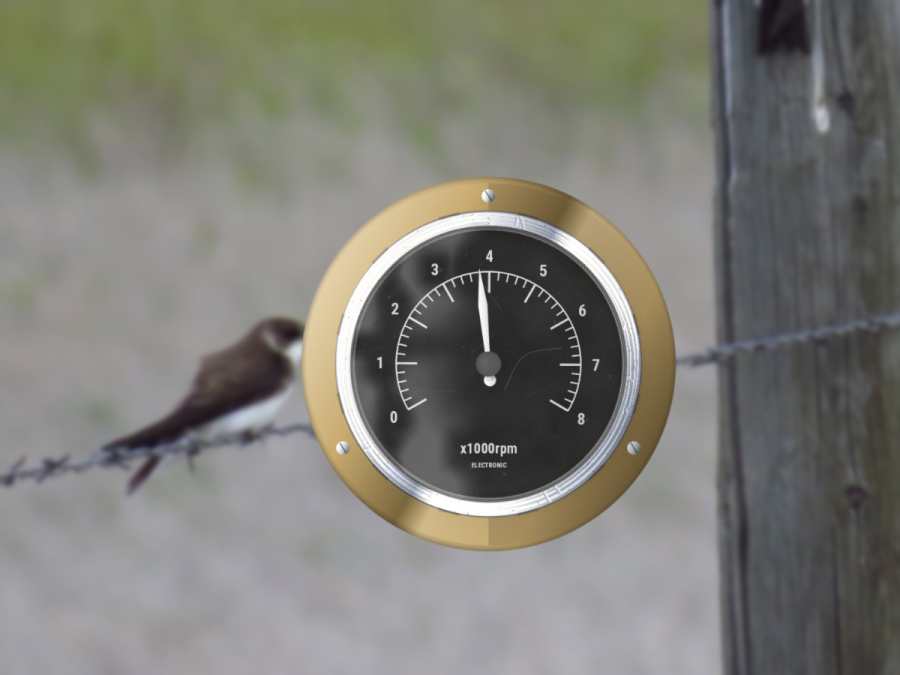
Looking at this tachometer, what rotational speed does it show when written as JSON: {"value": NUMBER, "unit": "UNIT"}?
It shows {"value": 3800, "unit": "rpm"}
